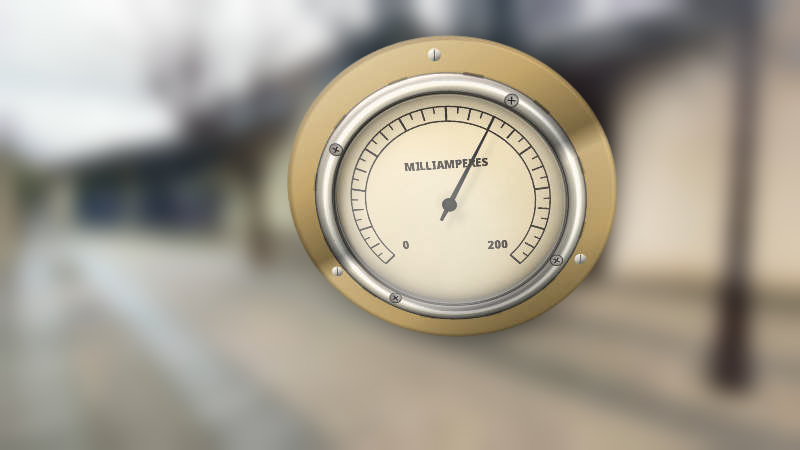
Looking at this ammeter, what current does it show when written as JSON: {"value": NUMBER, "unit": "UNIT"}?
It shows {"value": 120, "unit": "mA"}
